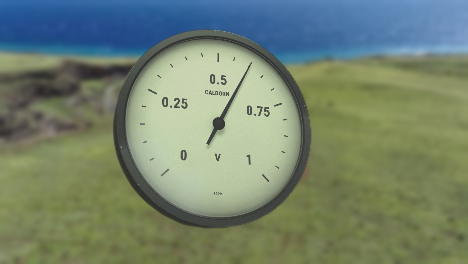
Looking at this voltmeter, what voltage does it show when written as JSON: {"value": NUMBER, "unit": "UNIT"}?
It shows {"value": 0.6, "unit": "V"}
